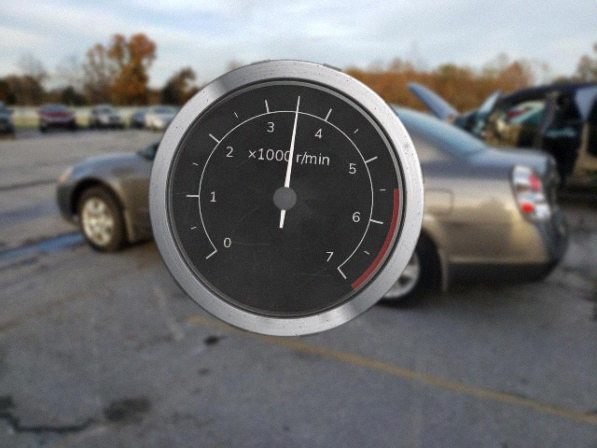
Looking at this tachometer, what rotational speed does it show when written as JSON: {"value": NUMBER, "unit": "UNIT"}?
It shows {"value": 3500, "unit": "rpm"}
